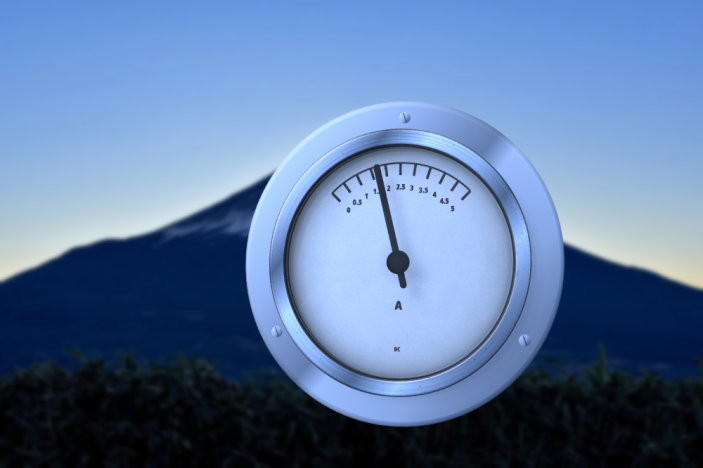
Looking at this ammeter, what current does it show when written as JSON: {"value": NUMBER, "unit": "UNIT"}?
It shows {"value": 1.75, "unit": "A"}
